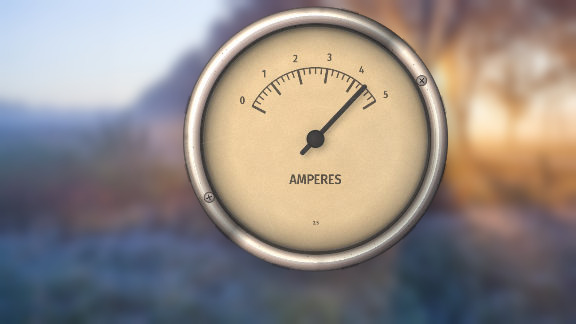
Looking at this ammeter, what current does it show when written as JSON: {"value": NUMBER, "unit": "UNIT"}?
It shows {"value": 4.4, "unit": "A"}
